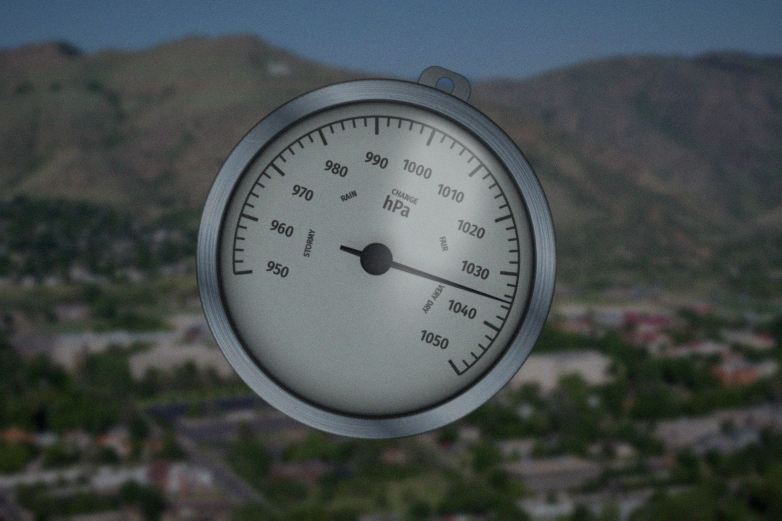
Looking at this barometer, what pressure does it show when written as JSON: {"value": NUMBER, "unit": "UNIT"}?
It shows {"value": 1035, "unit": "hPa"}
